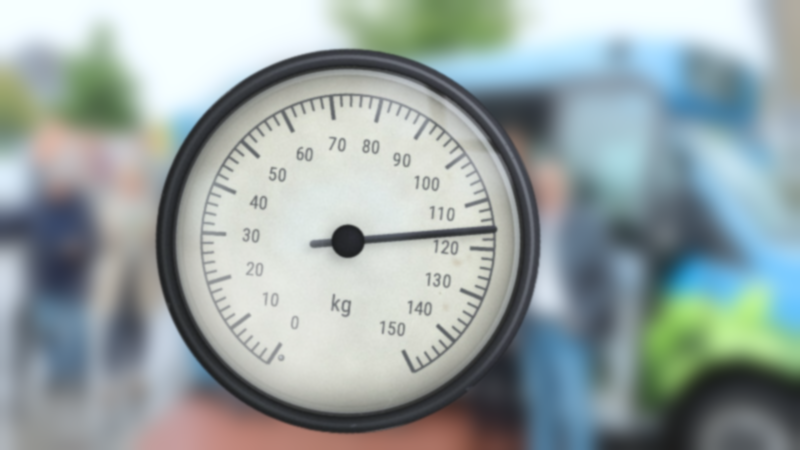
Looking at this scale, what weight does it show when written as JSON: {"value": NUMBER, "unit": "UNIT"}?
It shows {"value": 116, "unit": "kg"}
